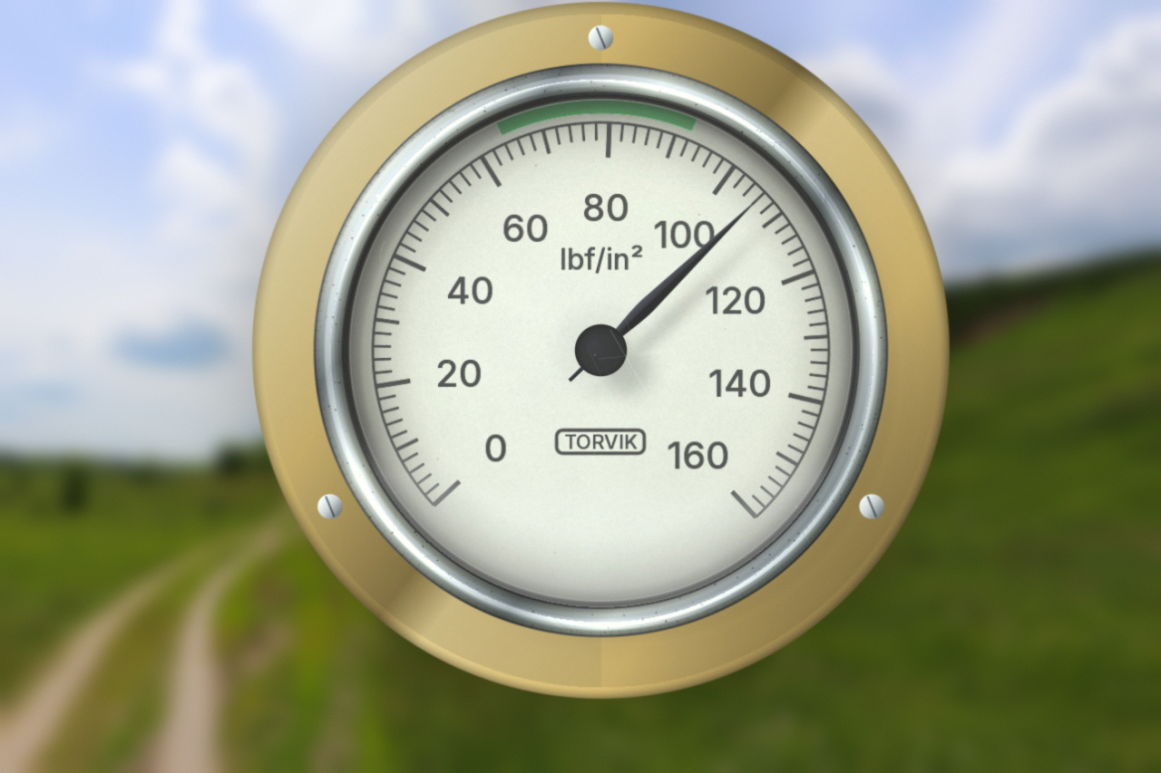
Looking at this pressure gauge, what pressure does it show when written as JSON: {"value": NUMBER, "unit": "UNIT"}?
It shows {"value": 106, "unit": "psi"}
